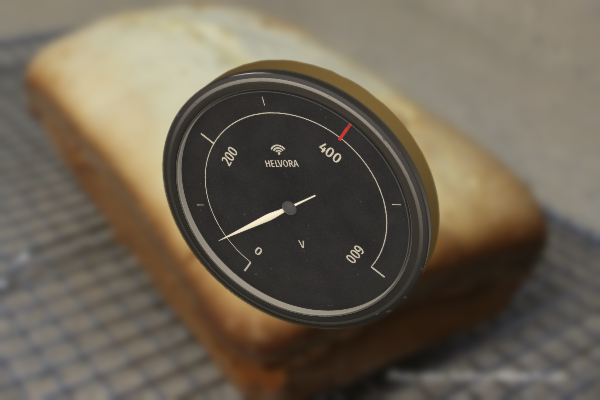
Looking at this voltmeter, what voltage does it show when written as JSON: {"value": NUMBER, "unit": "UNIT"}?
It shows {"value": 50, "unit": "V"}
